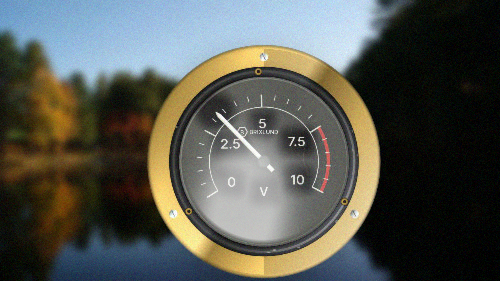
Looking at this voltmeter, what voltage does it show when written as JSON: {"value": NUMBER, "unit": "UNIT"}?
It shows {"value": 3.25, "unit": "V"}
